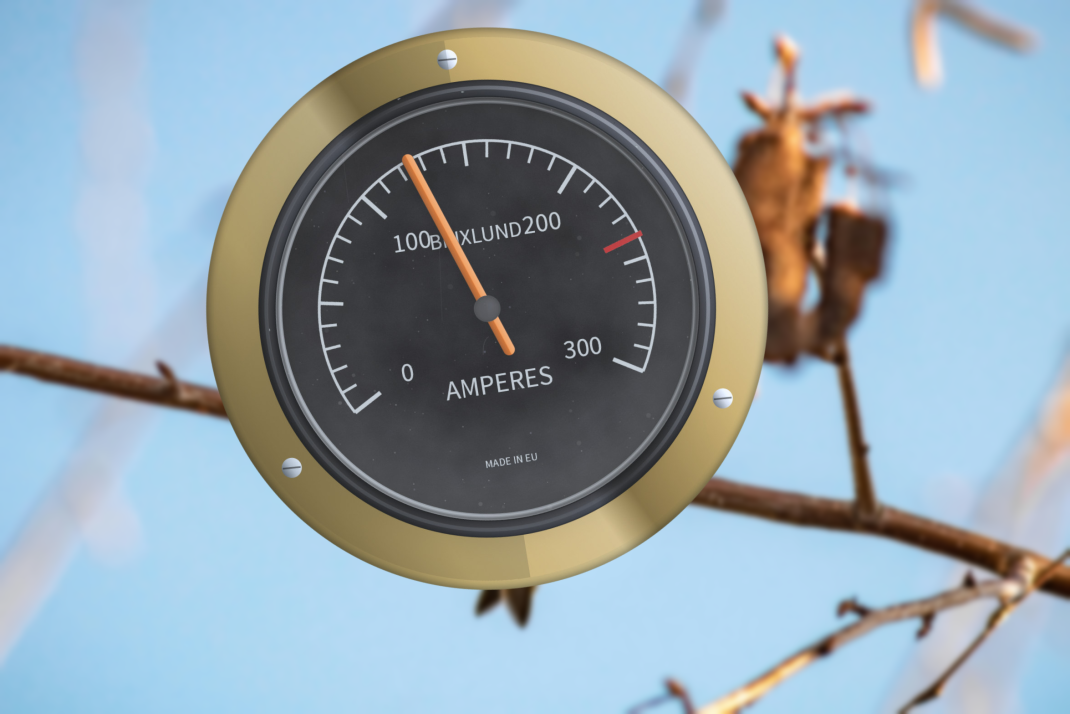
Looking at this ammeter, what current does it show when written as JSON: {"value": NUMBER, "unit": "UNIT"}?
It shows {"value": 125, "unit": "A"}
